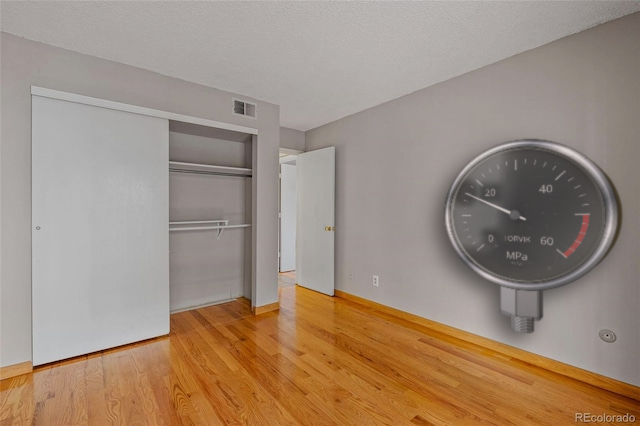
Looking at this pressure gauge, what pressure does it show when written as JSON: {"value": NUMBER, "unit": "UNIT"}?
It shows {"value": 16, "unit": "MPa"}
